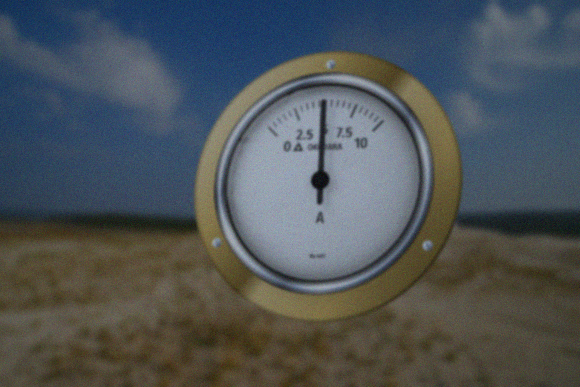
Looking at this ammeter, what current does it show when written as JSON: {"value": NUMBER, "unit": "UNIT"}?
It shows {"value": 5, "unit": "A"}
